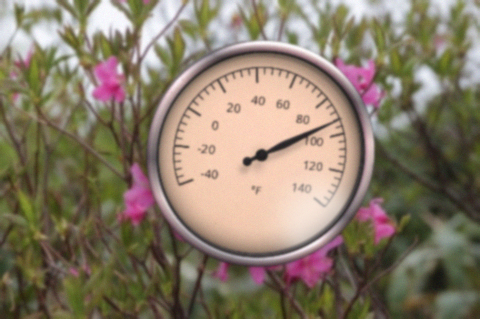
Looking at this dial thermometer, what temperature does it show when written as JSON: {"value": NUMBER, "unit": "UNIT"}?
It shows {"value": 92, "unit": "°F"}
